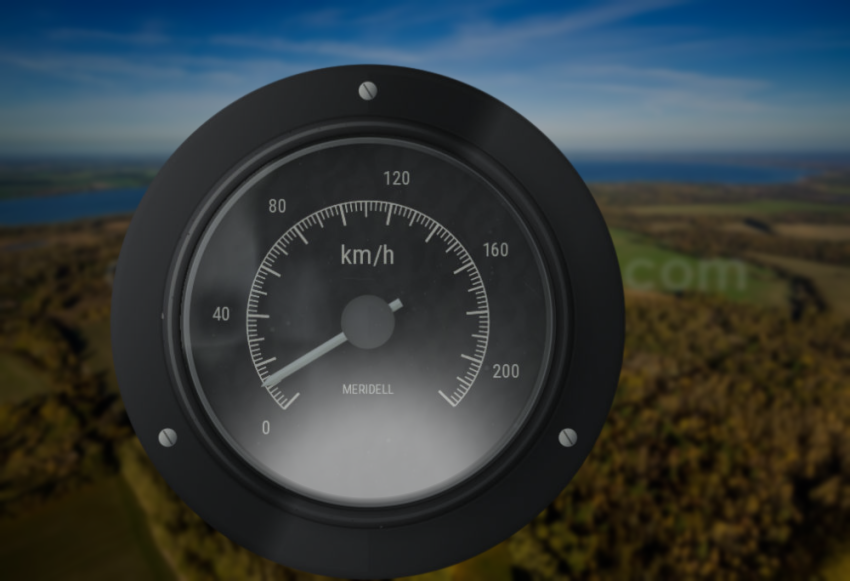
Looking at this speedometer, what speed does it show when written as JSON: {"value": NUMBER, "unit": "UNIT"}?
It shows {"value": 12, "unit": "km/h"}
